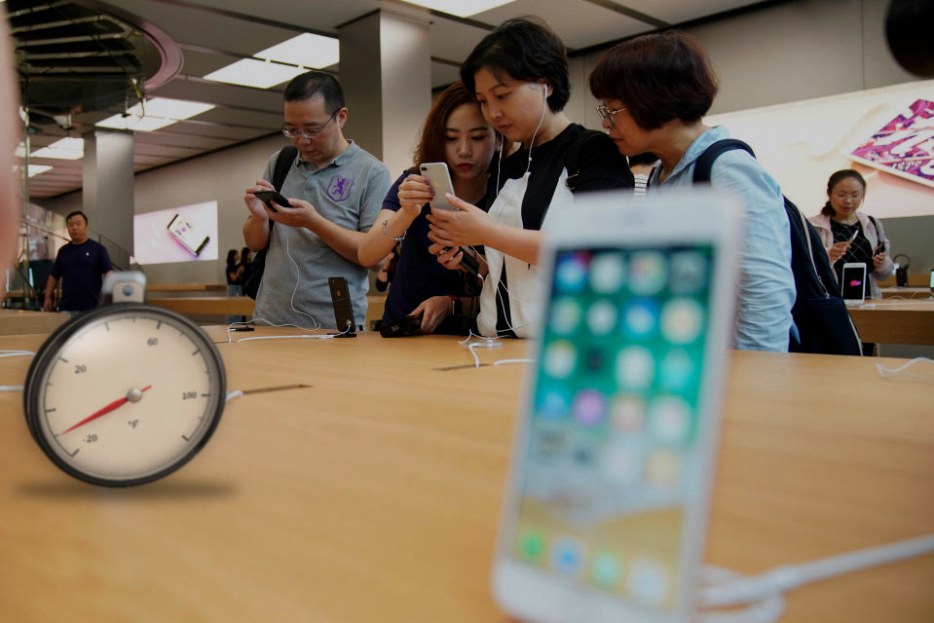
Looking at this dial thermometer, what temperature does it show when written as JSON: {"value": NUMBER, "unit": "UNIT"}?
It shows {"value": -10, "unit": "°F"}
